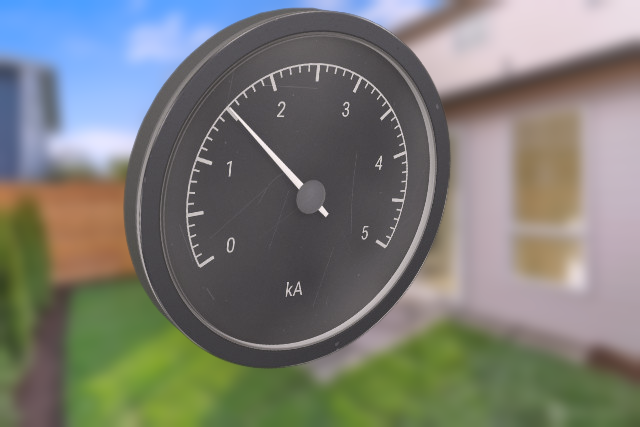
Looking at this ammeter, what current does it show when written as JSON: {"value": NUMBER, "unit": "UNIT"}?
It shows {"value": 1.5, "unit": "kA"}
